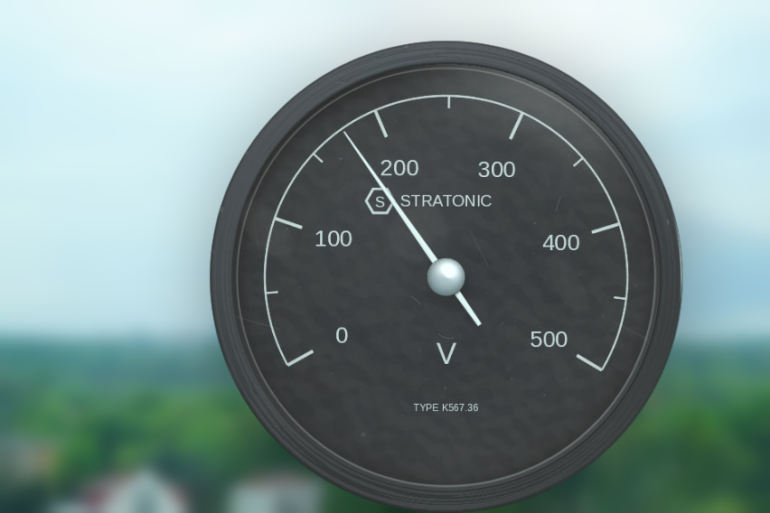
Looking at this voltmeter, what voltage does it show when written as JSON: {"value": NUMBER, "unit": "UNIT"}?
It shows {"value": 175, "unit": "V"}
